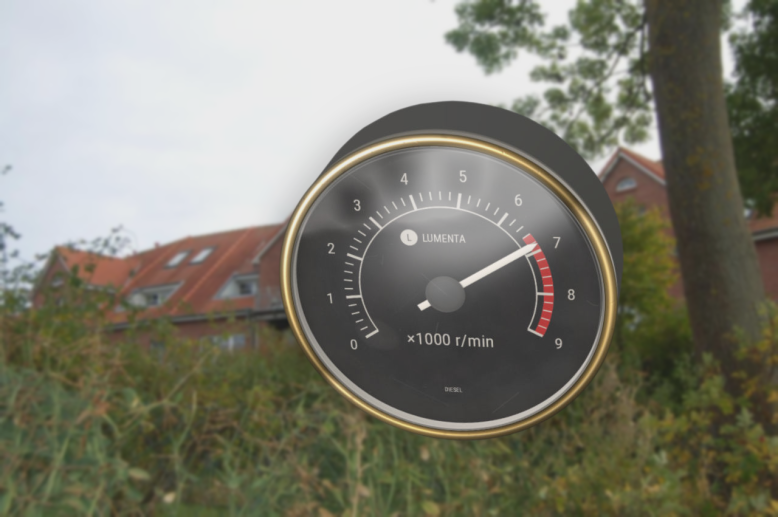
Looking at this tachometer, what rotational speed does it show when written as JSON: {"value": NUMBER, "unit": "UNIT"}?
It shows {"value": 6800, "unit": "rpm"}
